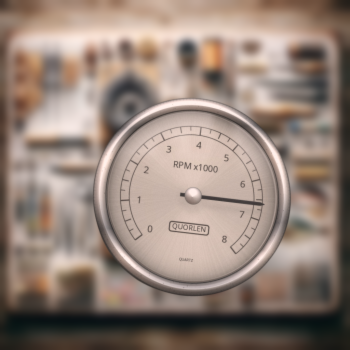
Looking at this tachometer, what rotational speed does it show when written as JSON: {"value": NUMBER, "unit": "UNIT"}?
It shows {"value": 6625, "unit": "rpm"}
